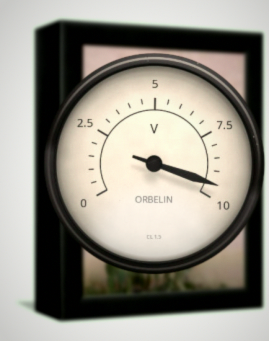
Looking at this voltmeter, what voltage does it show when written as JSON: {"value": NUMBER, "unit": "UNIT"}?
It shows {"value": 9.5, "unit": "V"}
